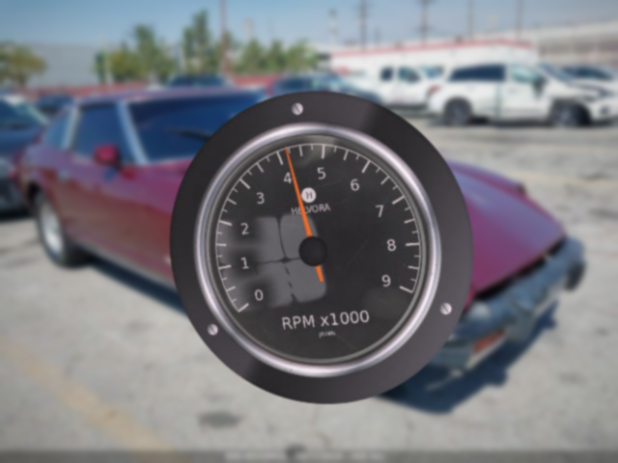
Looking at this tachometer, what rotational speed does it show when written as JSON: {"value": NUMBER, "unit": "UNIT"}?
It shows {"value": 4250, "unit": "rpm"}
